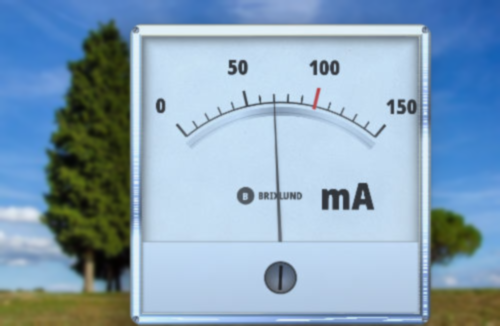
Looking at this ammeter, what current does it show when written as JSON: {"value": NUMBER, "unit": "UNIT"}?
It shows {"value": 70, "unit": "mA"}
